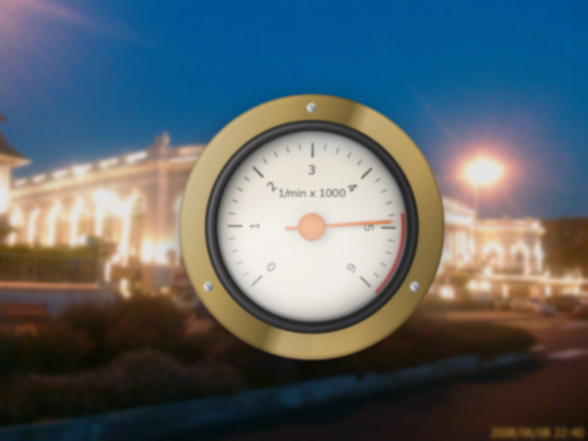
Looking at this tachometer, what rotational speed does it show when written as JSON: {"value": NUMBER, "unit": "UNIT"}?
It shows {"value": 4900, "unit": "rpm"}
